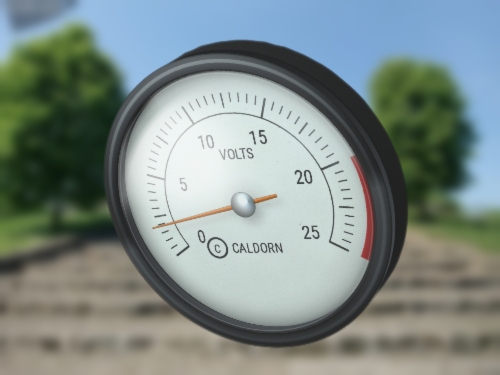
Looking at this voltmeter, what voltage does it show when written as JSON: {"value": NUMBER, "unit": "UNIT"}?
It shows {"value": 2, "unit": "V"}
